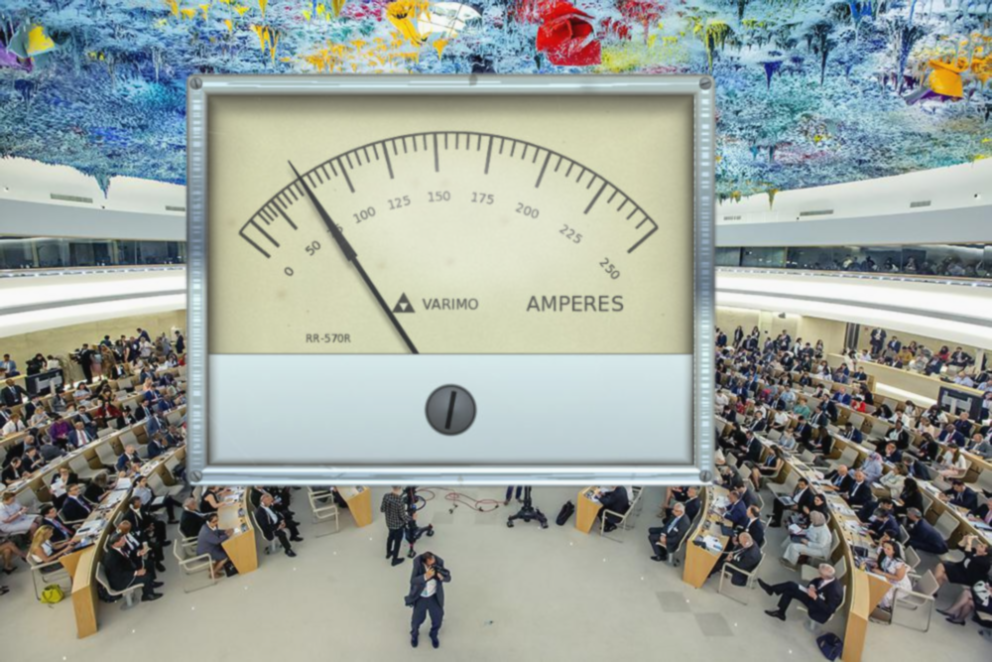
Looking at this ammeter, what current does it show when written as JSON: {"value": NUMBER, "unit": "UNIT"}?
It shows {"value": 75, "unit": "A"}
